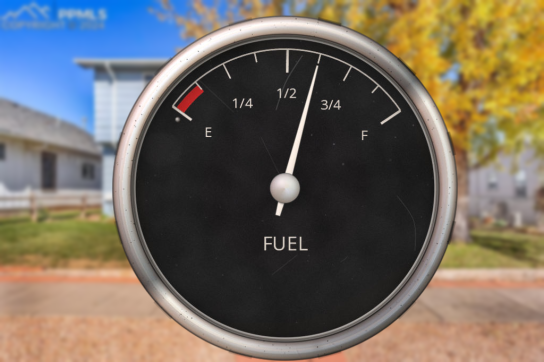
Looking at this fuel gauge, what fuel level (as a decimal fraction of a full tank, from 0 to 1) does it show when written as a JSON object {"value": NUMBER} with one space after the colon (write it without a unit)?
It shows {"value": 0.625}
